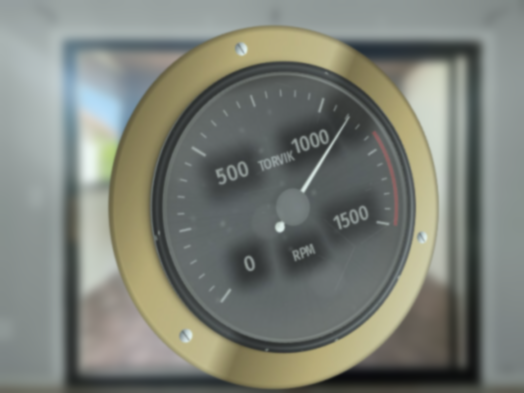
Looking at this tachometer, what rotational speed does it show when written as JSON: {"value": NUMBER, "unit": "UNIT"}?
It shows {"value": 1100, "unit": "rpm"}
